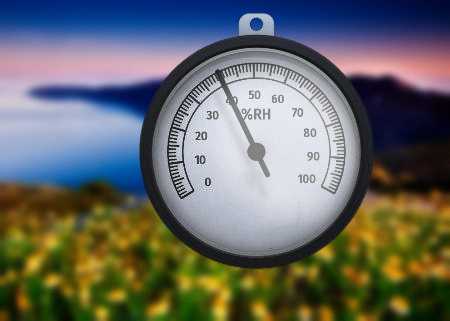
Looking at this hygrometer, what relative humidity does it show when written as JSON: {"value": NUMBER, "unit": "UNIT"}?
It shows {"value": 40, "unit": "%"}
